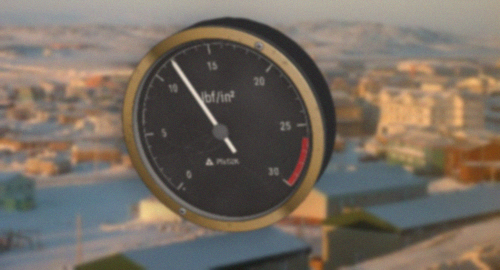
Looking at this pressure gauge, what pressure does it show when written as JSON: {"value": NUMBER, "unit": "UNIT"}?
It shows {"value": 12, "unit": "psi"}
